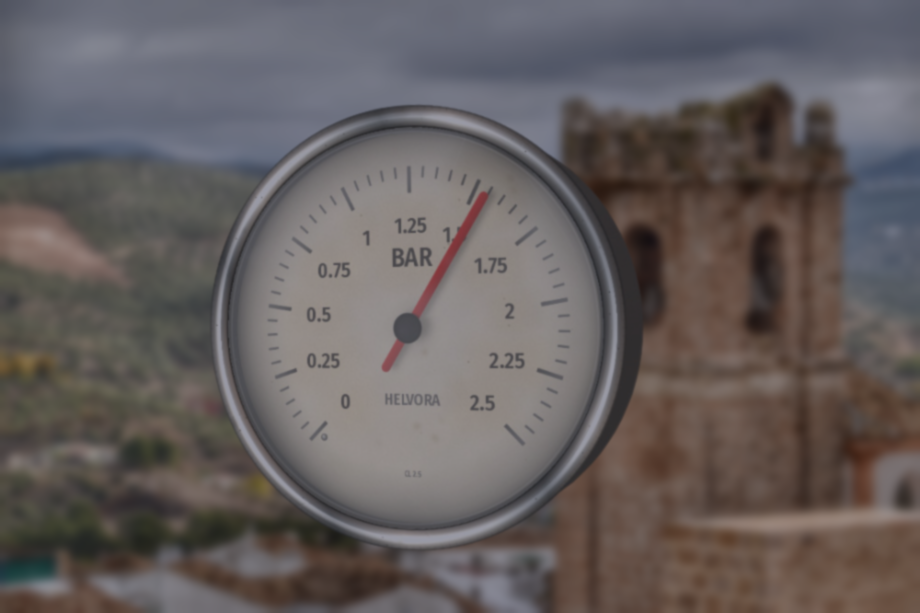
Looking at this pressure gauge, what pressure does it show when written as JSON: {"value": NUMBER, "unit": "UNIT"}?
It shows {"value": 1.55, "unit": "bar"}
